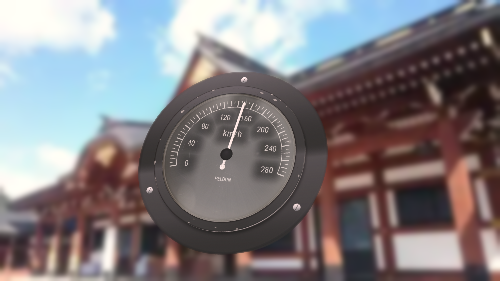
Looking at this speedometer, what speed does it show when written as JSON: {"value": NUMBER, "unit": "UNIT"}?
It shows {"value": 150, "unit": "km/h"}
